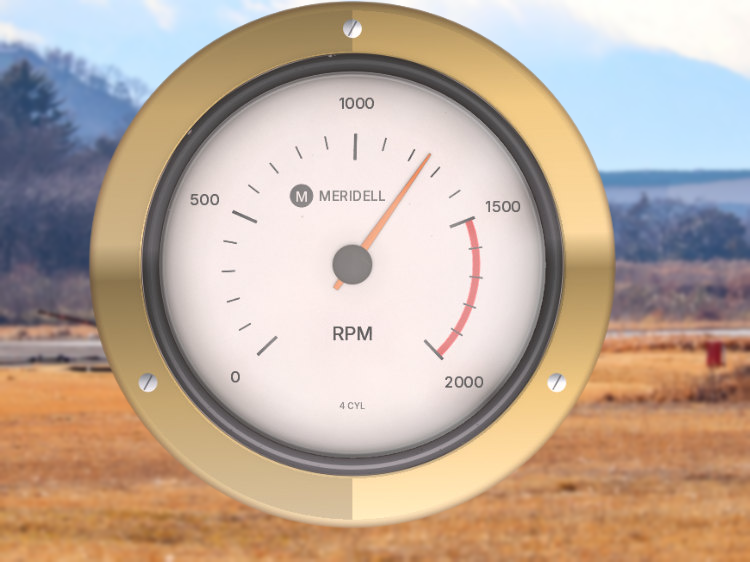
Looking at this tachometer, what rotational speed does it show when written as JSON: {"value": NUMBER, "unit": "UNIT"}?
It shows {"value": 1250, "unit": "rpm"}
